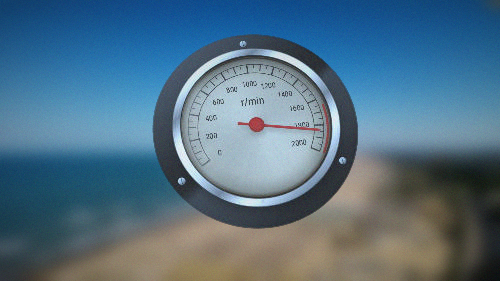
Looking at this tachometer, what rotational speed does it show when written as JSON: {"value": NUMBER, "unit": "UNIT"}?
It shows {"value": 1850, "unit": "rpm"}
